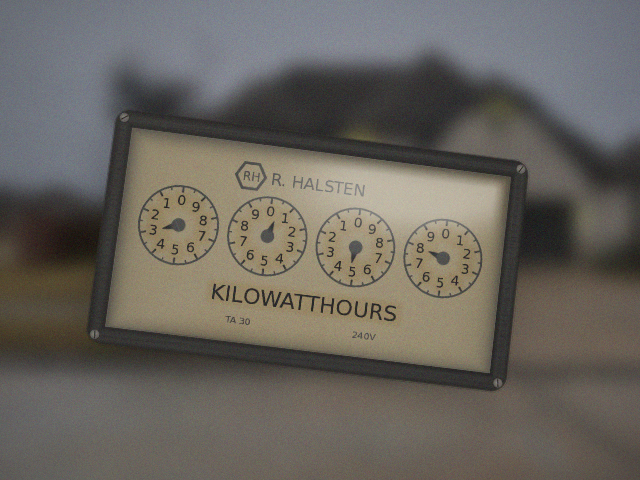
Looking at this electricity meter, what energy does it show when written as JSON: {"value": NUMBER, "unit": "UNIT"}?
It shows {"value": 3048, "unit": "kWh"}
